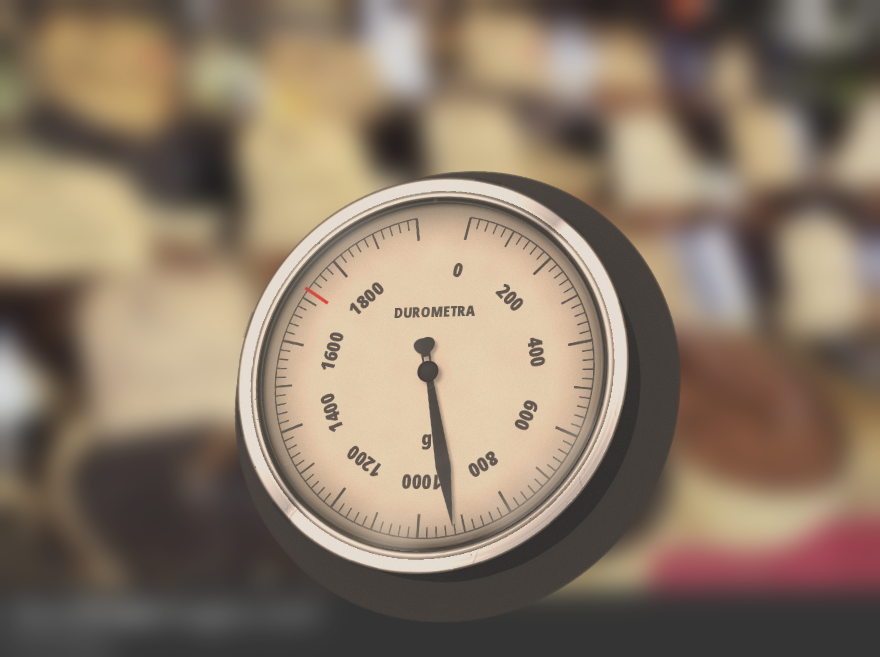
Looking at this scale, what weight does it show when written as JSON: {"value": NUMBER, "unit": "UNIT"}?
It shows {"value": 920, "unit": "g"}
